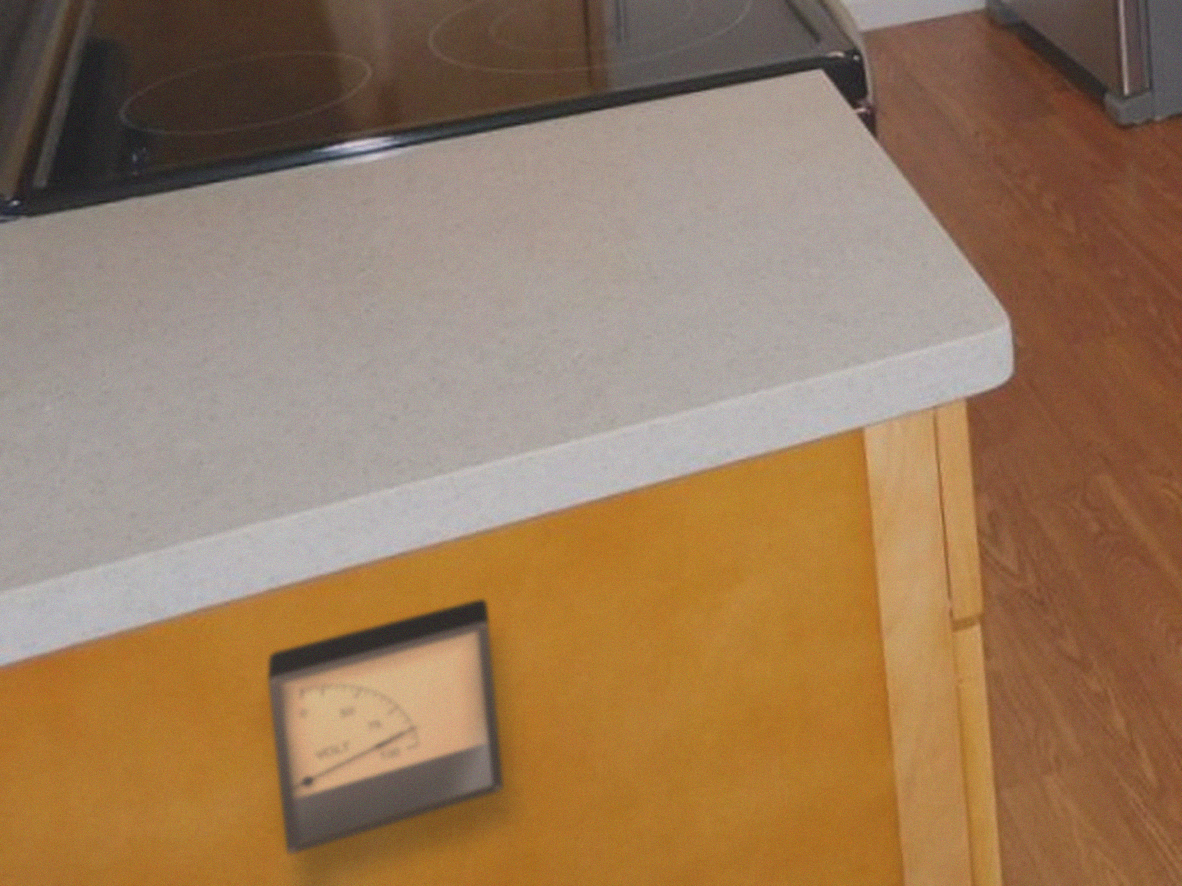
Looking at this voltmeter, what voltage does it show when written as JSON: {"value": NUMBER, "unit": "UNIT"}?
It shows {"value": 90, "unit": "V"}
